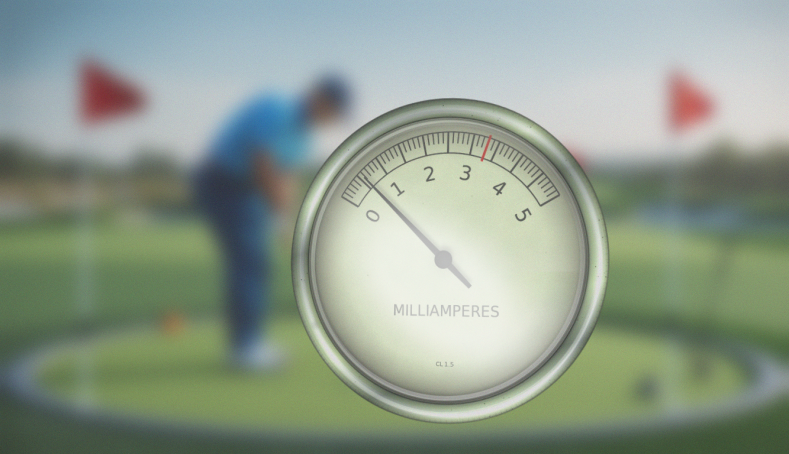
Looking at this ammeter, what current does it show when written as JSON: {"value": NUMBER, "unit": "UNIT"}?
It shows {"value": 0.6, "unit": "mA"}
